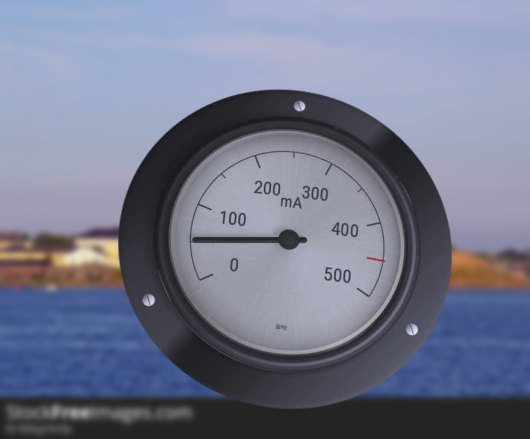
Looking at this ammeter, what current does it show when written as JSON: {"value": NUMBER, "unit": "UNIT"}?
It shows {"value": 50, "unit": "mA"}
